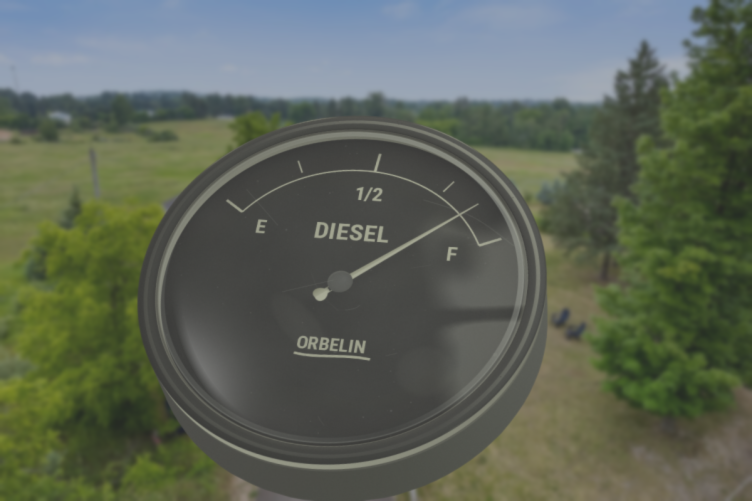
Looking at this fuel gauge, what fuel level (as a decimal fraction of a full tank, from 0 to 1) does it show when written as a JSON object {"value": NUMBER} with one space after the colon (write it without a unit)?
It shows {"value": 0.875}
